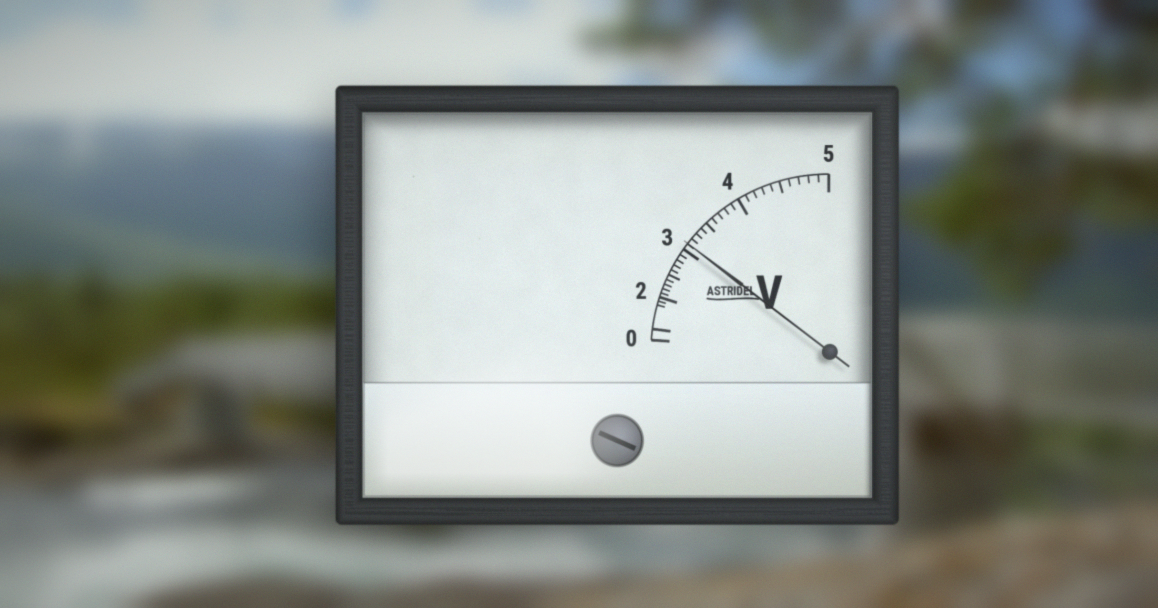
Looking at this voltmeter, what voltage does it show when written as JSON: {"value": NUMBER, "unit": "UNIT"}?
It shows {"value": 3.1, "unit": "V"}
